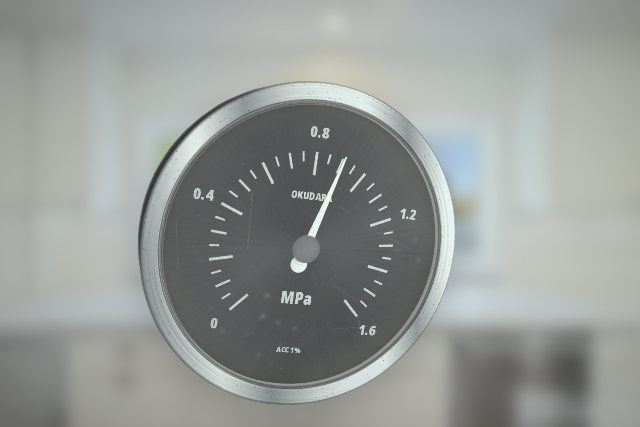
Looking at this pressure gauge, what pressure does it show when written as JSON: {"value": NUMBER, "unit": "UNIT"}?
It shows {"value": 0.9, "unit": "MPa"}
